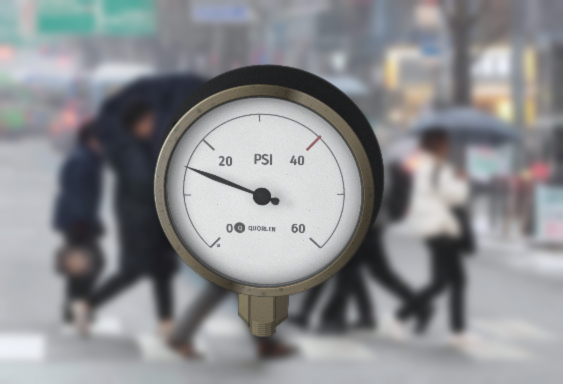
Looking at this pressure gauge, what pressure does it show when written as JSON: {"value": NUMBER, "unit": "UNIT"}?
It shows {"value": 15, "unit": "psi"}
